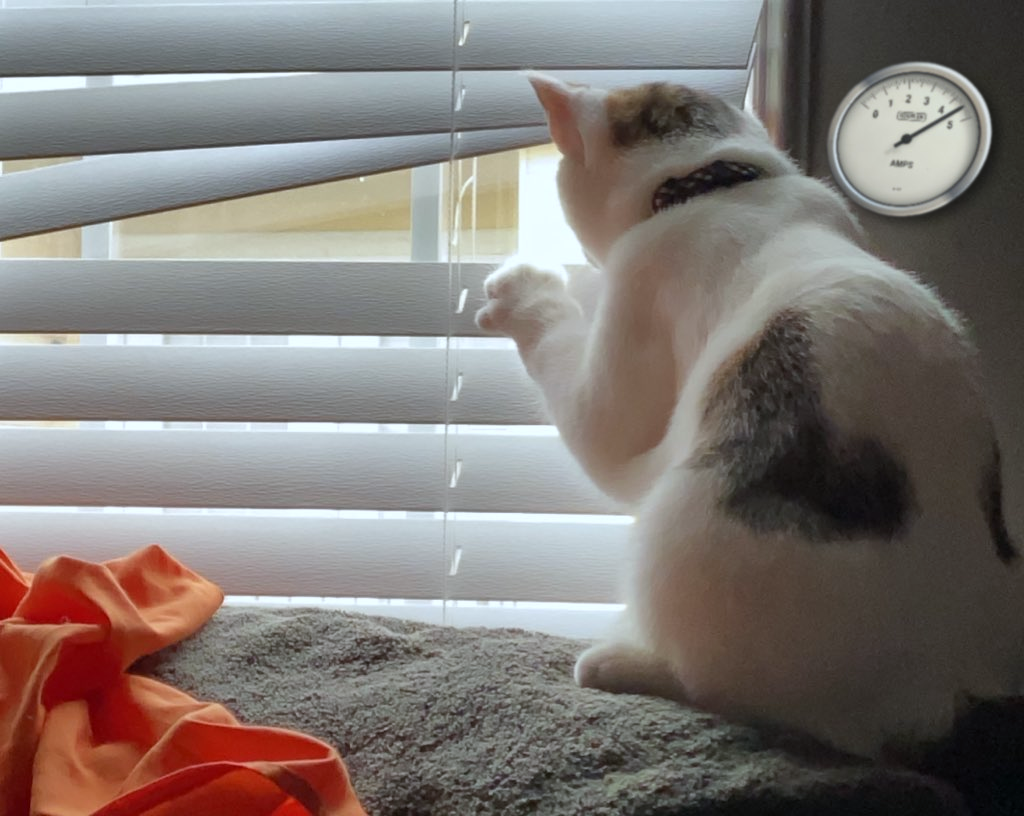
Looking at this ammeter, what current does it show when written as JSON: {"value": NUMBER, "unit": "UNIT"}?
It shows {"value": 4.5, "unit": "A"}
